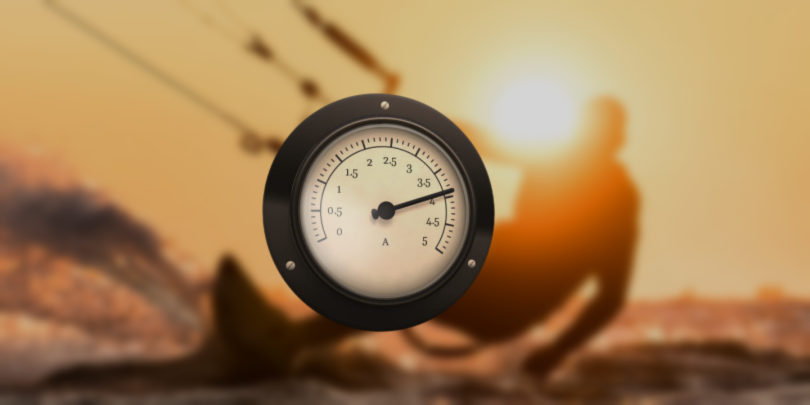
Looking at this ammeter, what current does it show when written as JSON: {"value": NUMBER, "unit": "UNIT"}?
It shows {"value": 3.9, "unit": "A"}
